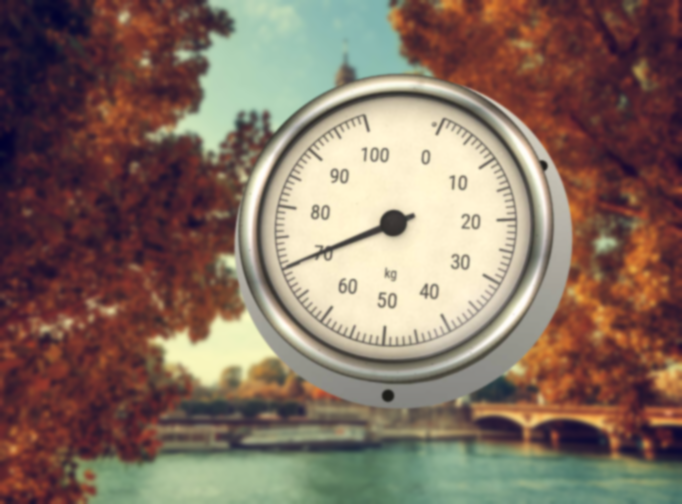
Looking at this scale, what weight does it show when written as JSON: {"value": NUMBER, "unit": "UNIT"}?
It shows {"value": 70, "unit": "kg"}
